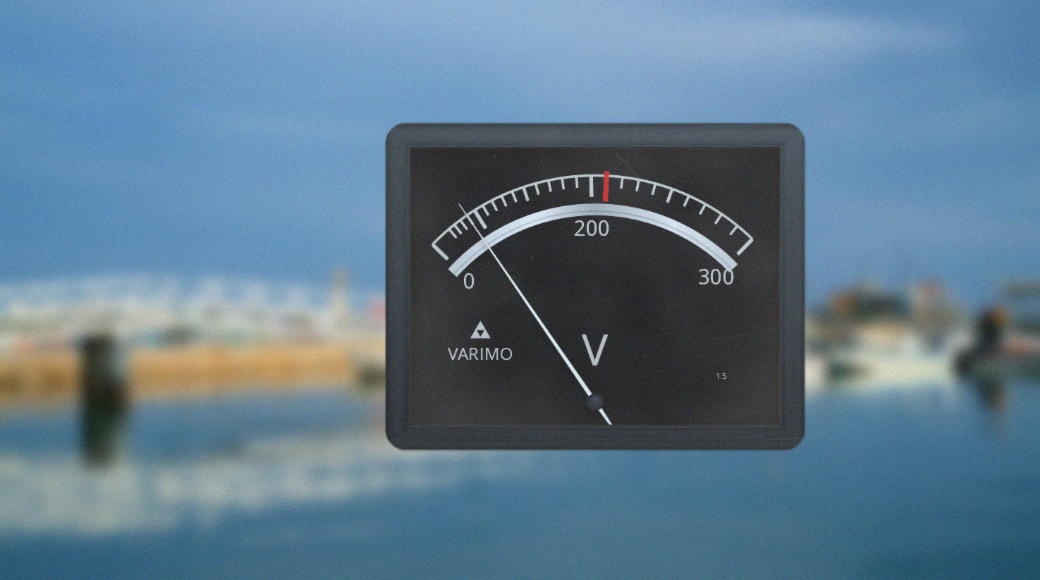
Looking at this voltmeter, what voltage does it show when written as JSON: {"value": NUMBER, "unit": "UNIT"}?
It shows {"value": 90, "unit": "V"}
